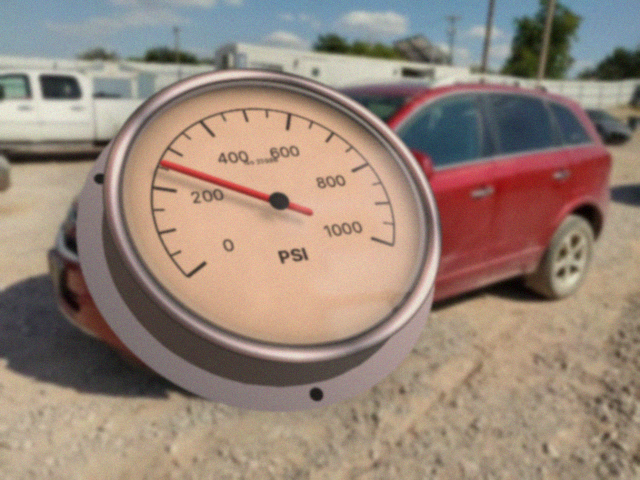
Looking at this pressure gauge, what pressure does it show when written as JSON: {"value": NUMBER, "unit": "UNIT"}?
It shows {"value": 250, "unit": "psi"}
